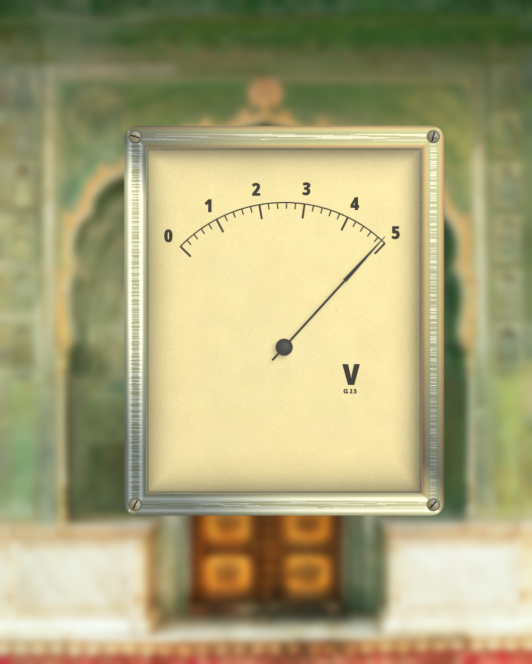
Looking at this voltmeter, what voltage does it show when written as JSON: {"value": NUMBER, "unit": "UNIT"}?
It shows {"value": 4.9, "unit": "V"}
